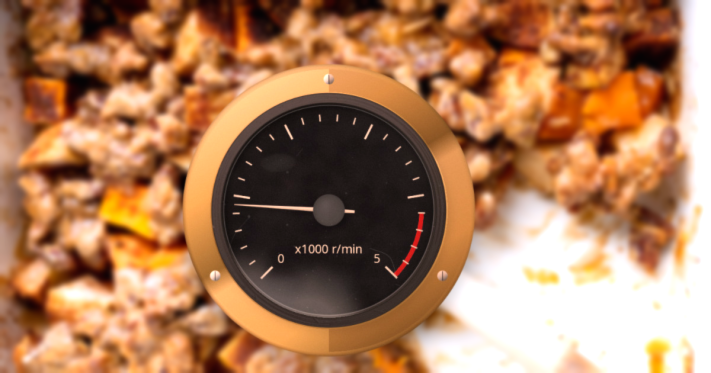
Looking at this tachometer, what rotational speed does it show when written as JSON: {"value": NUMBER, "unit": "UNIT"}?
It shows {"value": 900, "unit": "rpm"}
